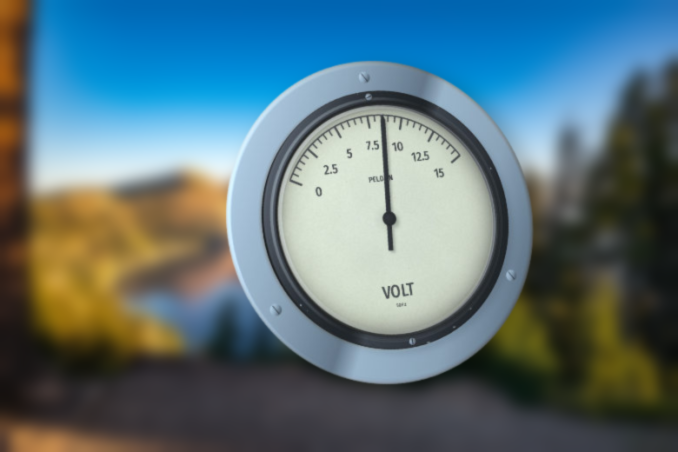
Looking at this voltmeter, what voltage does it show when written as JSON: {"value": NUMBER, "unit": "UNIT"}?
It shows {"value": 8.5, "unit": "V"}
